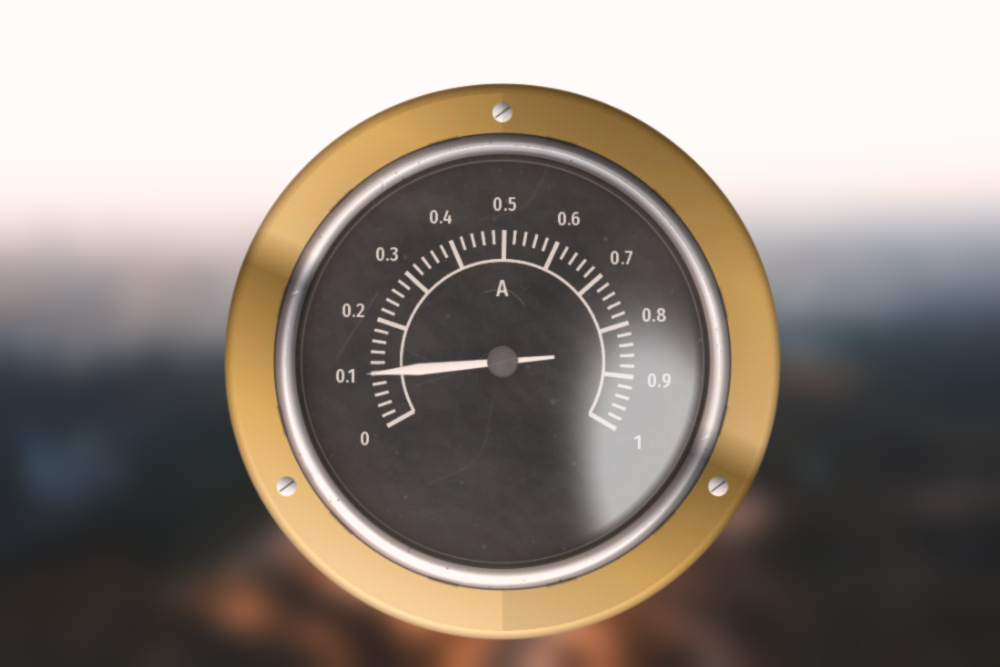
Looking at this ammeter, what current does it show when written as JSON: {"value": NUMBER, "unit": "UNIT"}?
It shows {"value": 0.1, "unit": "A"}
